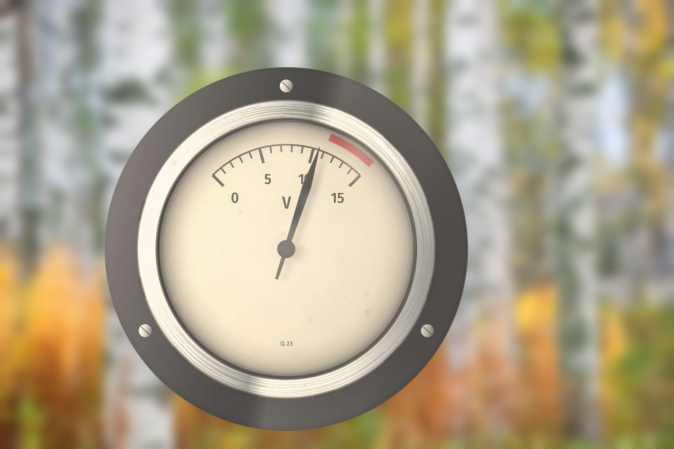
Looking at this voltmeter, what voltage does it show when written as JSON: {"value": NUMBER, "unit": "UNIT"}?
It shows {"value": 10.5, "unit": "V"}
